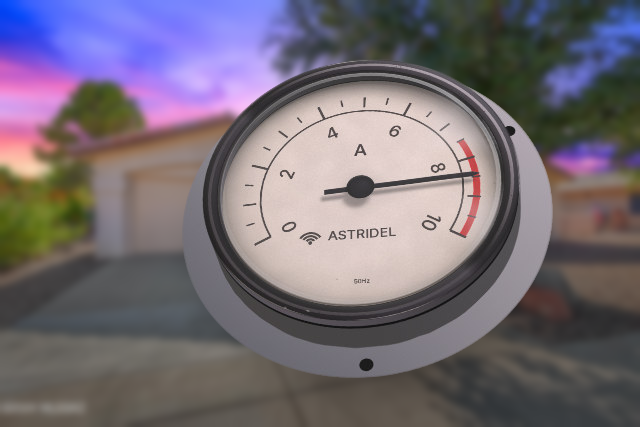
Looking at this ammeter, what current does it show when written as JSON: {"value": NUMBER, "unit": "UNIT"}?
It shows {"value": 8.5, "unit": "A"}
